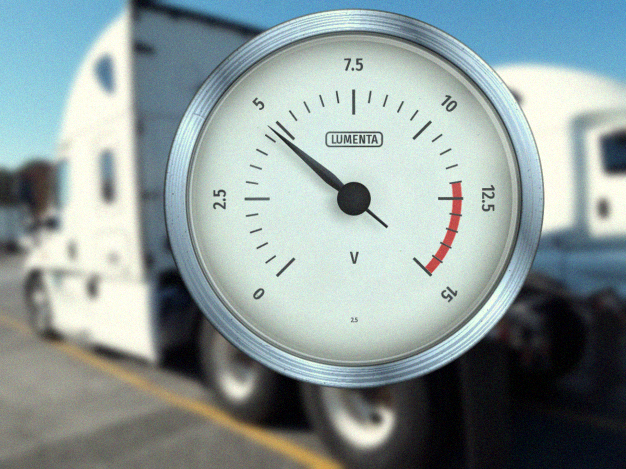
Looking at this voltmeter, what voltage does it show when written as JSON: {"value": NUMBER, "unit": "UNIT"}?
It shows {"value": 4.75, "unit": "V"}
